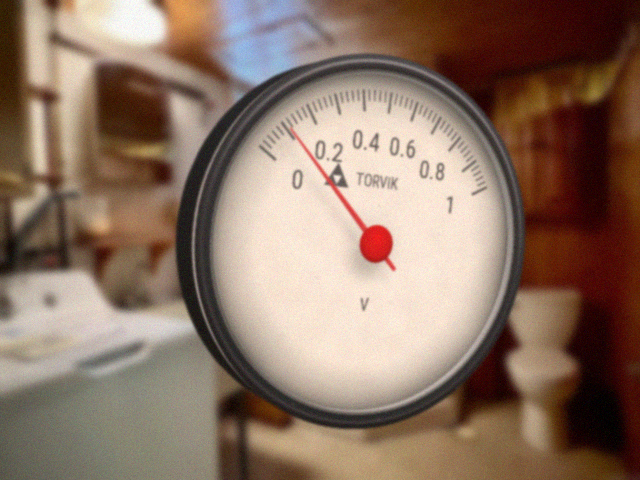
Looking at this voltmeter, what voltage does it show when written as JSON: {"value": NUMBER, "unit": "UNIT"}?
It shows {"value": 0.1, "unit": "V"}
